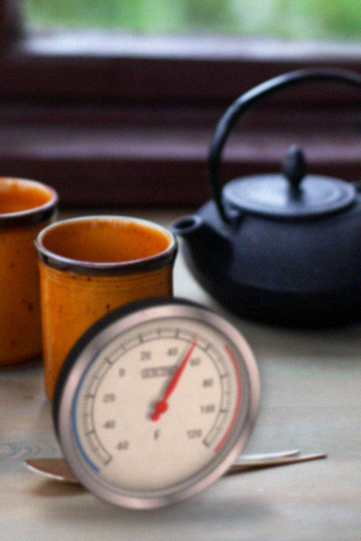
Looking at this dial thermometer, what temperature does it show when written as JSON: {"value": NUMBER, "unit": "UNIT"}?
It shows {"value": 50, "unit": "°F"}
